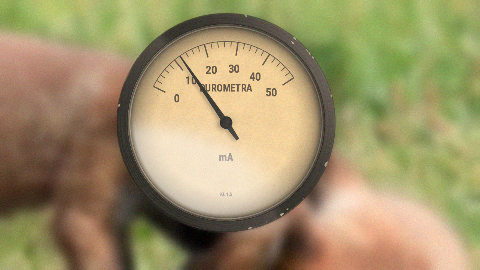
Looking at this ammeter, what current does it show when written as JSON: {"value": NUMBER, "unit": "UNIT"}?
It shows {"value": 12, "unit": "mA"}
